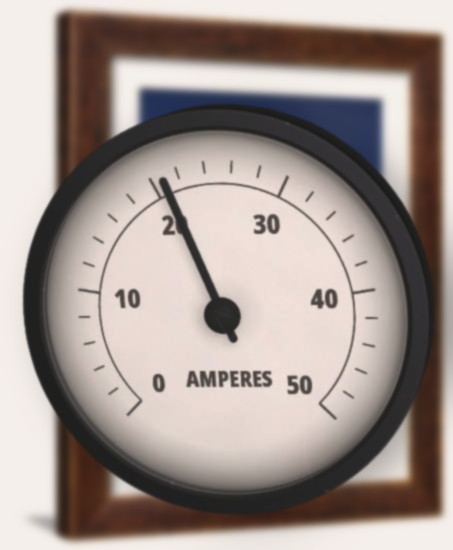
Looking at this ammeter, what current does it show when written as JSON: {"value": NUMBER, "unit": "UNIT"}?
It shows {"value": 21, "unit": "A"}
